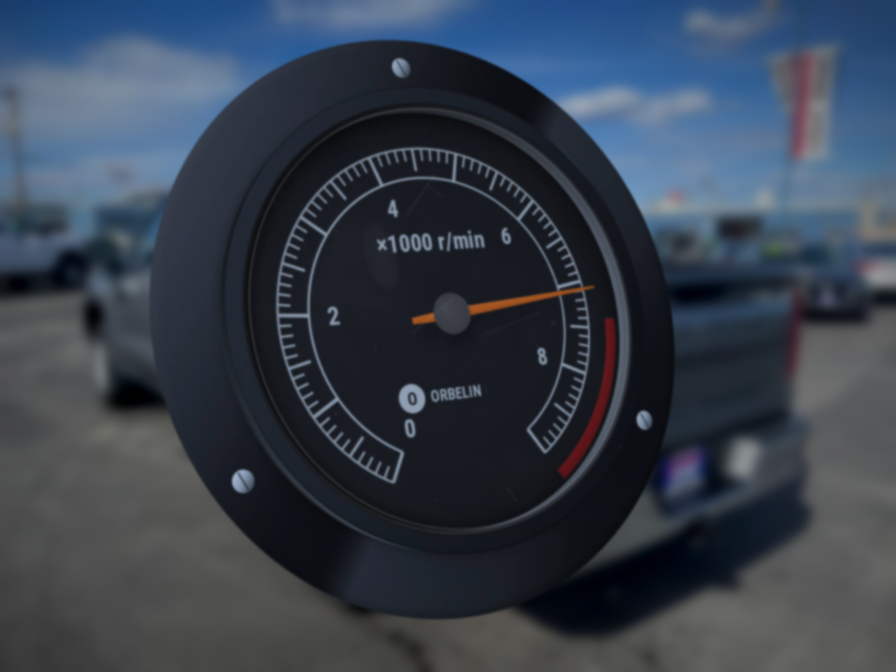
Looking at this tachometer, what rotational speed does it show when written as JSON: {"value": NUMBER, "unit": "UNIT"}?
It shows {"value": 7100, "unit": "rpm"}
